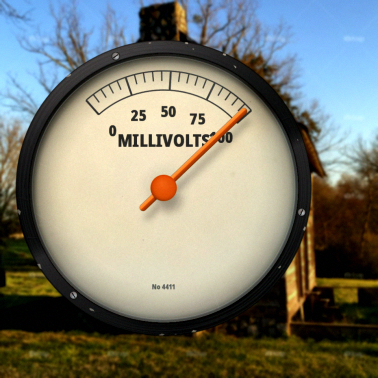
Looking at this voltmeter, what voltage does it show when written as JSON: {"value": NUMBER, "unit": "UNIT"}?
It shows {"value": 97.5, "unit": "mV"}
